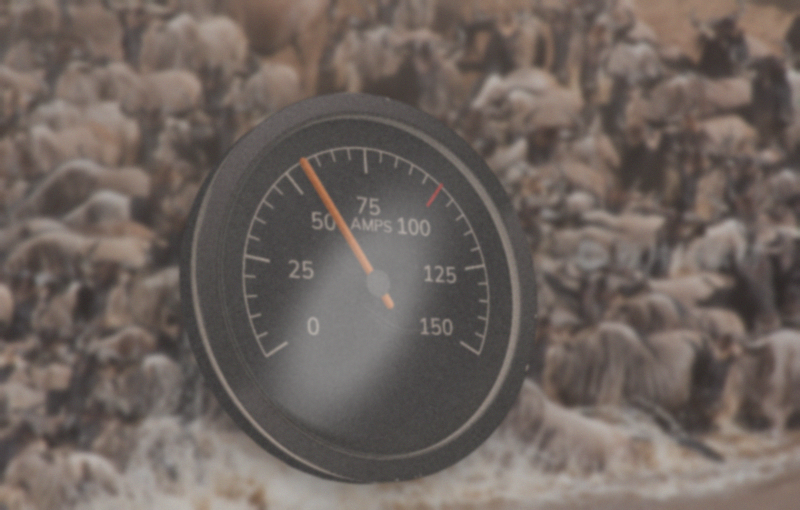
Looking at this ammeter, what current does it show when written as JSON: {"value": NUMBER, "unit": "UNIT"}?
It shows {"value": 55, "unit": "A"}
